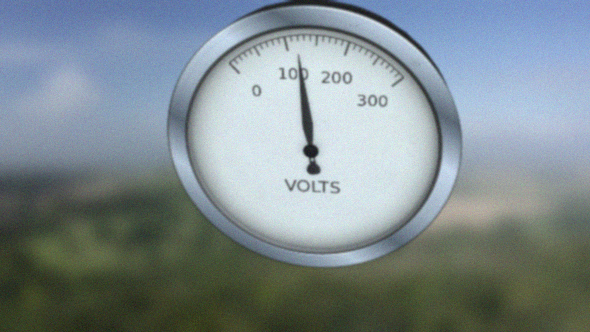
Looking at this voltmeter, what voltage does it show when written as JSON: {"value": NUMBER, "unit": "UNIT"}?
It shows {"value": 120, "unit": "V"}
